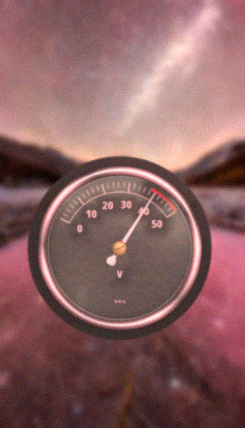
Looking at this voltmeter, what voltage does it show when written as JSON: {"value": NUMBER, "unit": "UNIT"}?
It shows {"value": 40, "unit": "V"}
